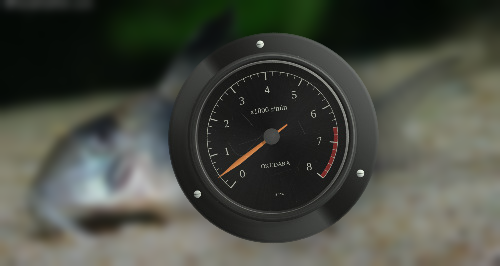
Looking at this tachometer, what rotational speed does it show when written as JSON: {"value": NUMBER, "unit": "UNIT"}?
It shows {"value": 400, "unit": "rpm"}
